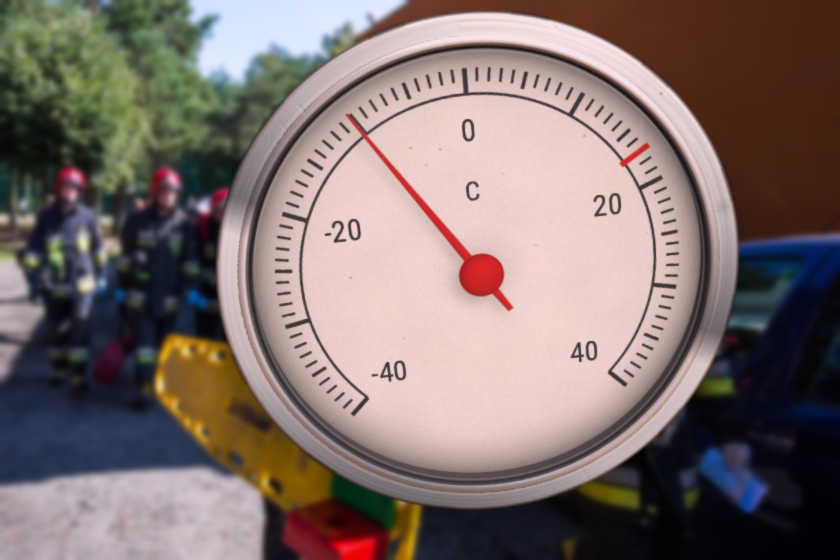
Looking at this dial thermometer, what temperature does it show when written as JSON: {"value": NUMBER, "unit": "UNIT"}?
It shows {"value": -10, "unit": "°C"}
